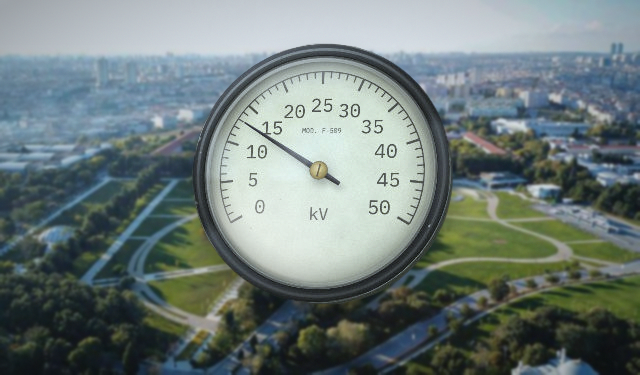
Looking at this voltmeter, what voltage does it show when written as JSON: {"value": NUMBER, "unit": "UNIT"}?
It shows {"value": 13, "unit": "kV"}
